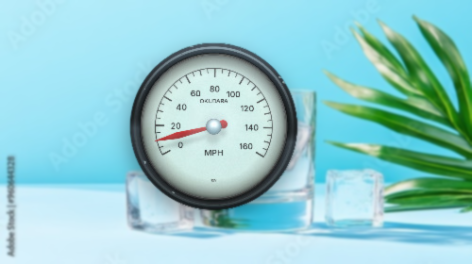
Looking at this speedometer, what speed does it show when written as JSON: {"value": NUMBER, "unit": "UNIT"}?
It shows {"value": 10, "unit": "mph"}
